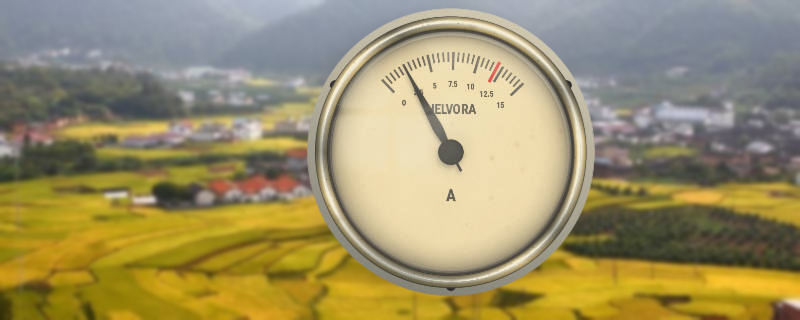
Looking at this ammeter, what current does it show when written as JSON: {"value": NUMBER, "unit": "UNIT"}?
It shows {"value": 2.5, "unit": "A"}
